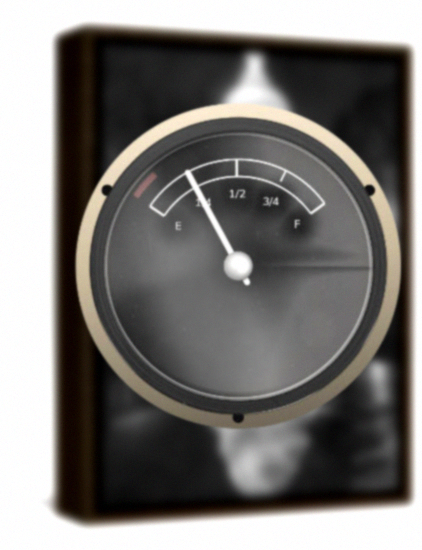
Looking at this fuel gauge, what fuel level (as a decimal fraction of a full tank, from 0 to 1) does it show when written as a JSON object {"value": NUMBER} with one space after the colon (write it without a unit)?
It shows {"value": 0.25}
